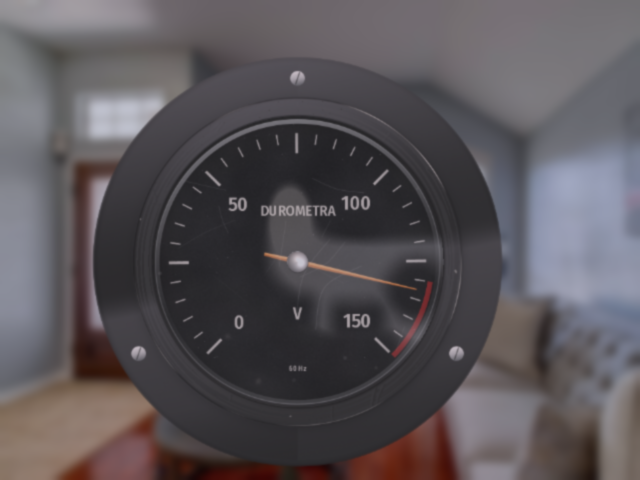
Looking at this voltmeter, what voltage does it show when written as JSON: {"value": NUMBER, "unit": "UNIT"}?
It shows {"value": 132.5, "unit": "V"}
